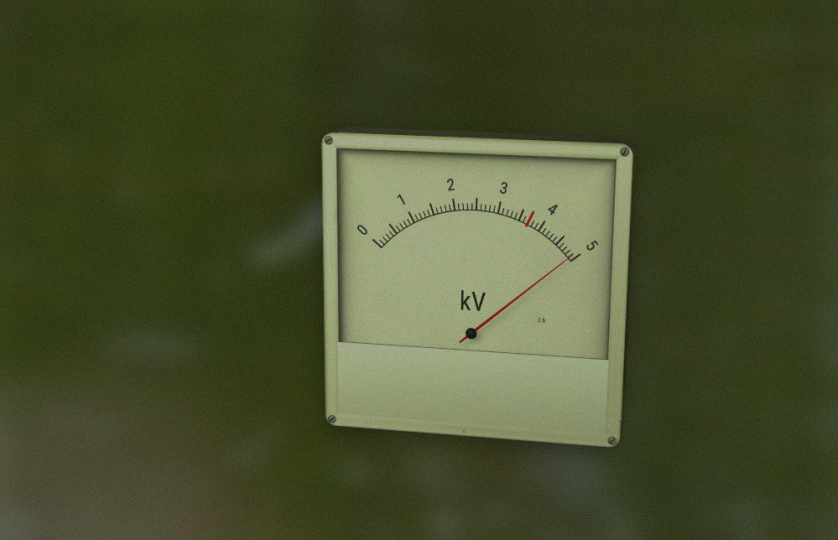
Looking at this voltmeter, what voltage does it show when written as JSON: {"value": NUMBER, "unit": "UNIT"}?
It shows {"value": 4.9, "unit": "kV"}
